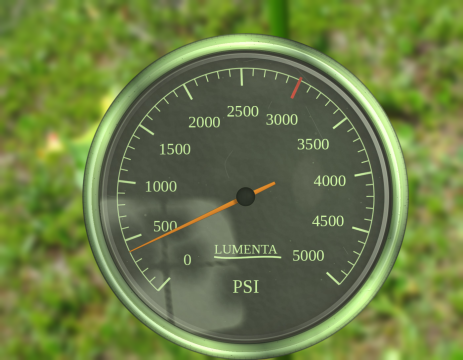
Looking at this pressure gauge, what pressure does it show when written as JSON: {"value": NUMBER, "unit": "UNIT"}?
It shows {"value": 400, "unit": "psi"}
